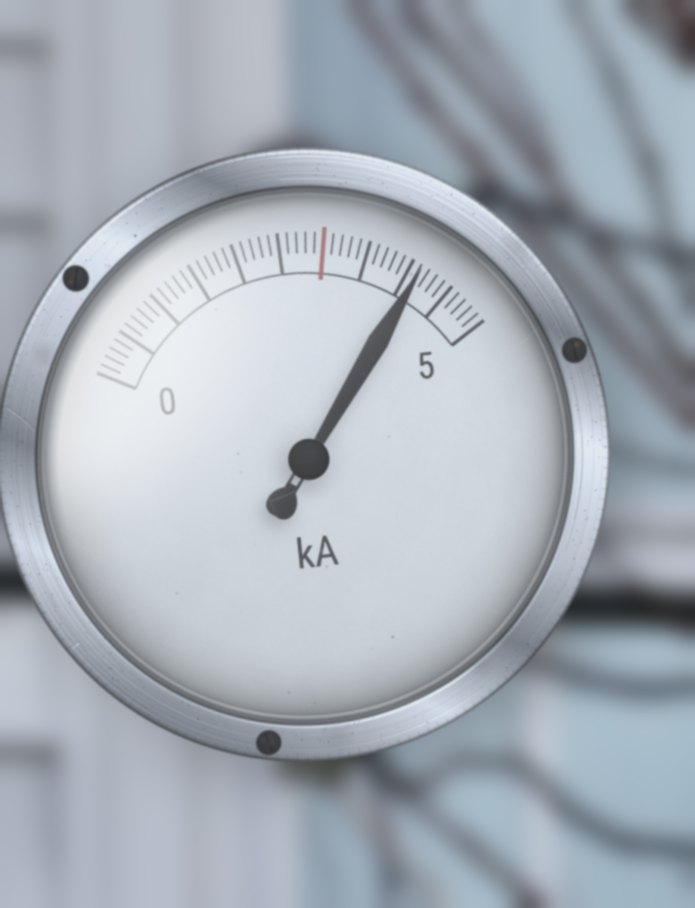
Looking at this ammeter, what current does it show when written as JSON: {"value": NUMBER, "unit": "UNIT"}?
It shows {"value": 4.1, "unit": "kA"}
